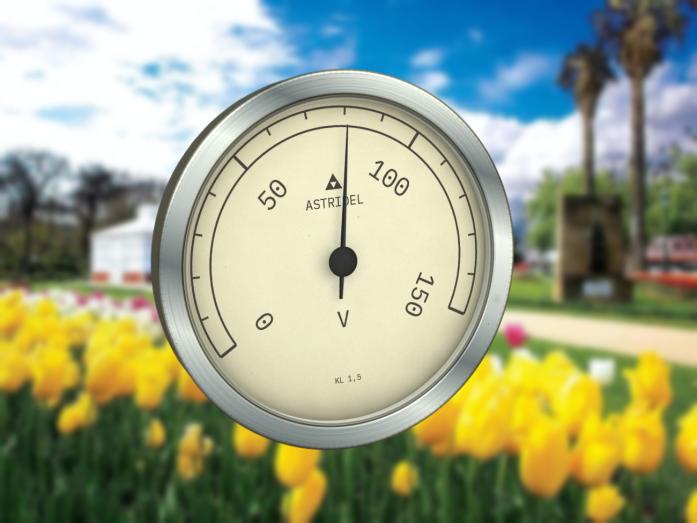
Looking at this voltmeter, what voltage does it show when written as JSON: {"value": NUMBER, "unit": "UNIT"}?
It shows {"value": 80, "unit": "V"}
